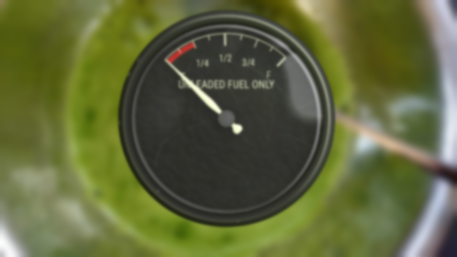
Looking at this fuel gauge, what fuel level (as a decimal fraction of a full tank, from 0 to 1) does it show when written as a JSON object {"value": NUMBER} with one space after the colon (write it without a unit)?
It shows {"value": 0}
